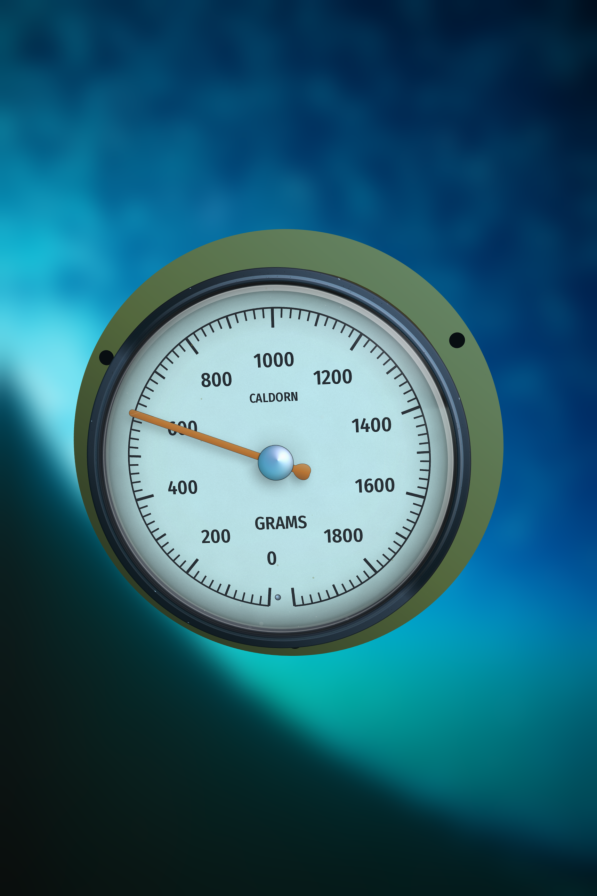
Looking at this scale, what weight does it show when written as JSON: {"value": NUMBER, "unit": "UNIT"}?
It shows {"value": 600, "unit": "g"}
